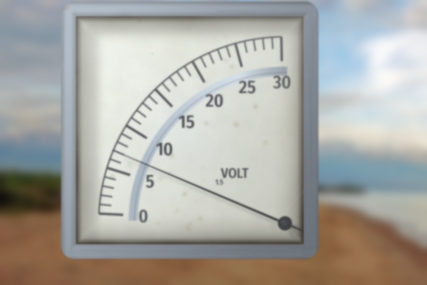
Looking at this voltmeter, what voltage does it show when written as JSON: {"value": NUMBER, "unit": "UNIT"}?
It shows {"value": 7, "unit": "V"}
